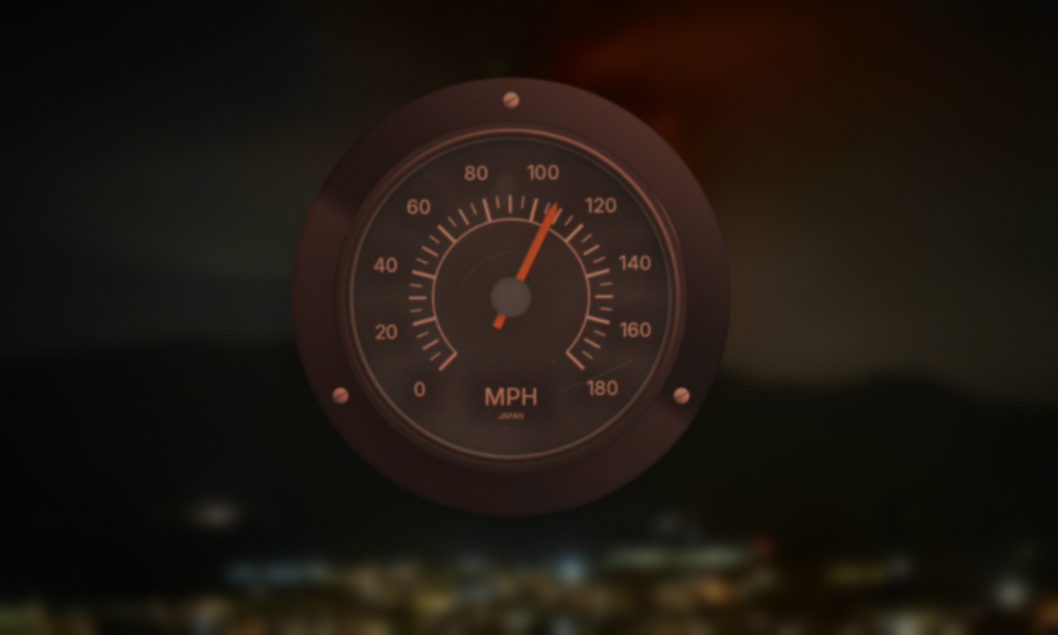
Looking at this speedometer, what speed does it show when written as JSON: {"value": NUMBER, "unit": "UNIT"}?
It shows {"value": 107.5, "unit": "mph"}
